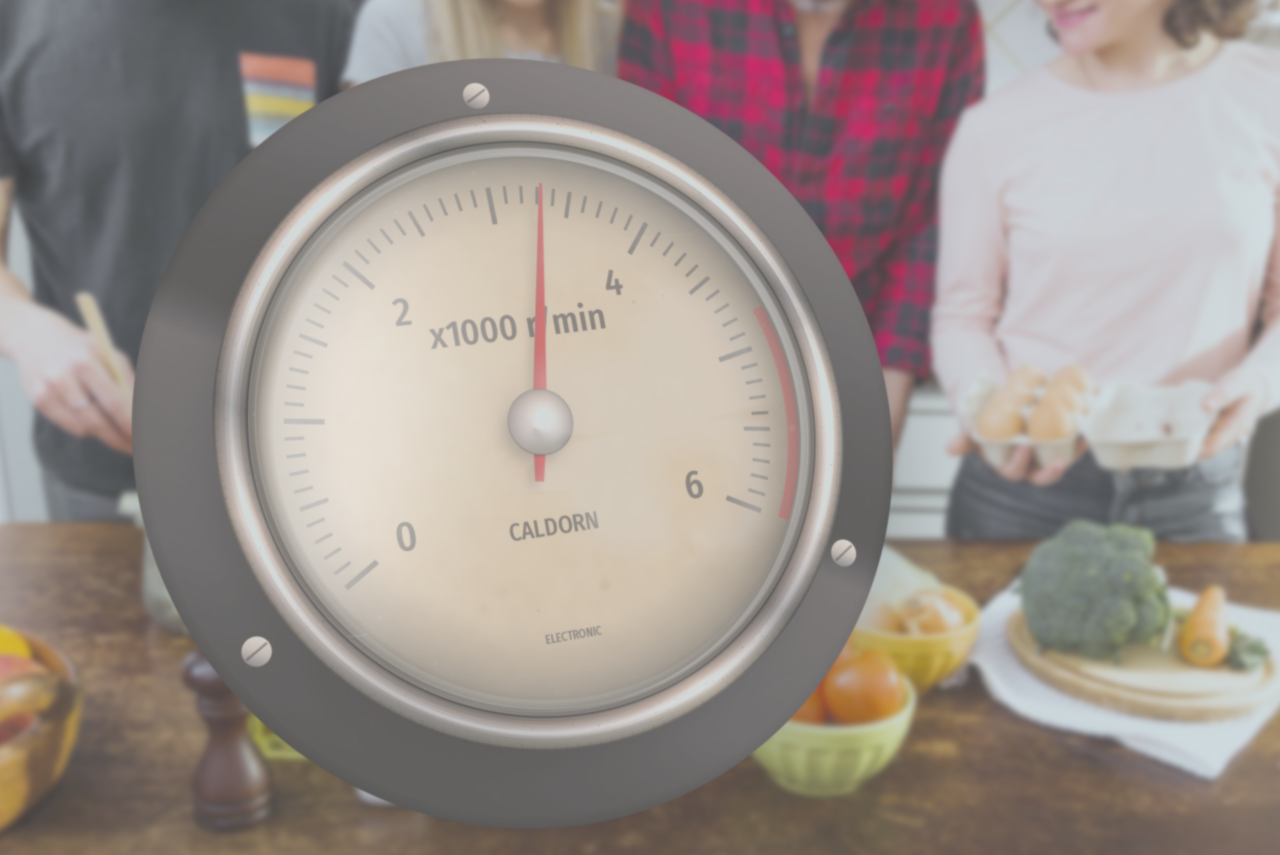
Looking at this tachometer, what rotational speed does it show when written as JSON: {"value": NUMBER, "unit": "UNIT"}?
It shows {"value": 3300, "unit": "rpm"}
